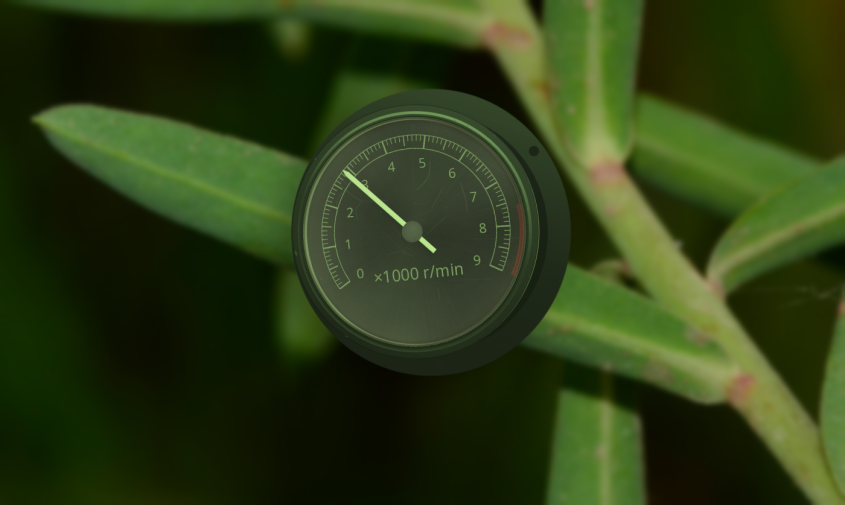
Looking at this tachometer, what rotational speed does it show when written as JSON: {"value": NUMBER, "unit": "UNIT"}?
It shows {"value": 2900, "unit": "rpm"}
